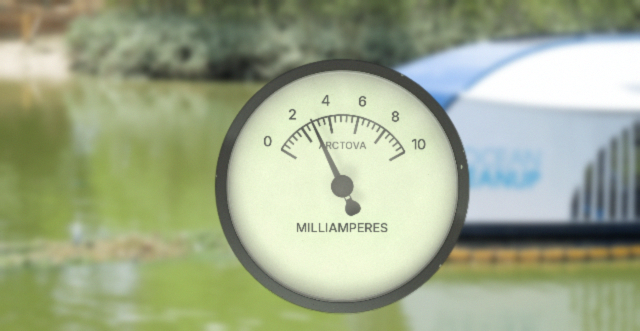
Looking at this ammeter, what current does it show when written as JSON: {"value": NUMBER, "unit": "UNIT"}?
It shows {"value": 2.8, "unit": "mA"}
